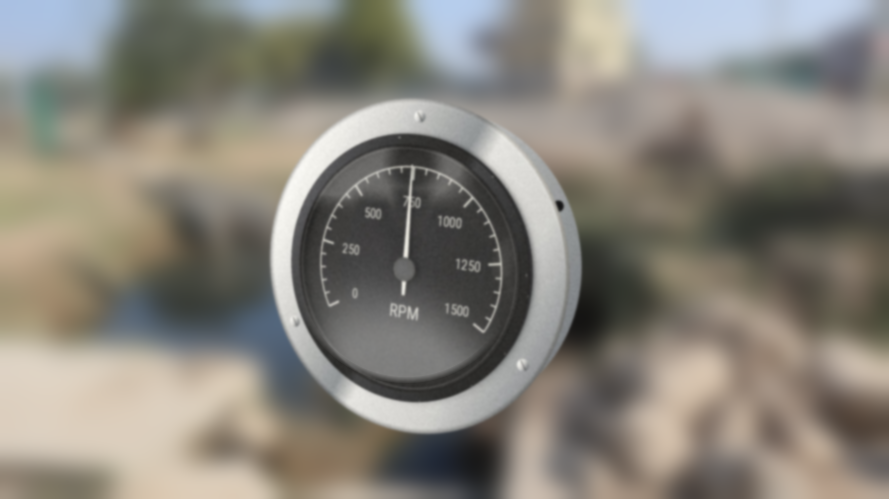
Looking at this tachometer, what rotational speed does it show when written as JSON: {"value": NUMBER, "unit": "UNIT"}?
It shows {"value": 750, "unit": "rpm"}
